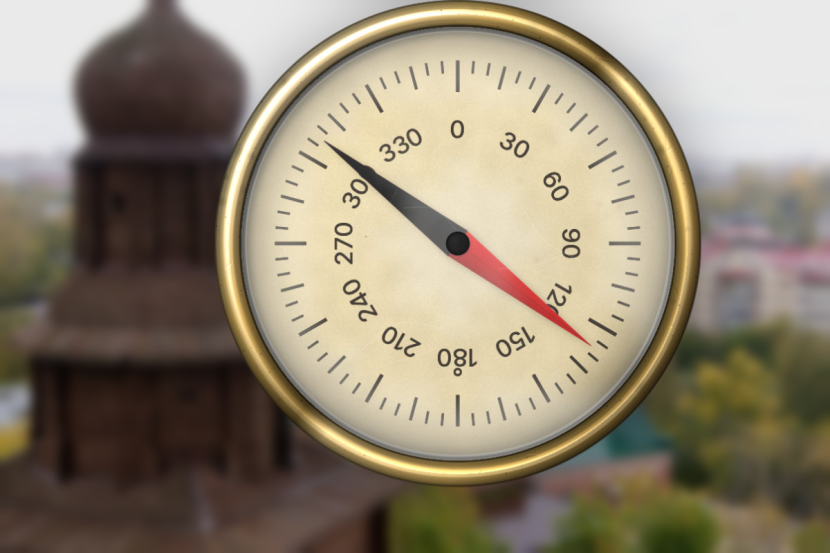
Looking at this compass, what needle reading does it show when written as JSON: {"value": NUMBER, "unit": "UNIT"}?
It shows {"value": 127.5, "unit": "°"}
